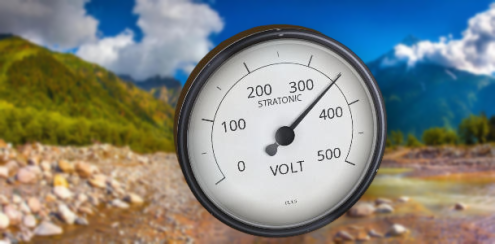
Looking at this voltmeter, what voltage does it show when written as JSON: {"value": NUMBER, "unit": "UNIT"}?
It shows {"value": 350, "unit": "V"}
